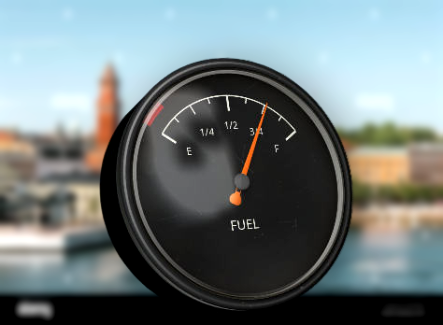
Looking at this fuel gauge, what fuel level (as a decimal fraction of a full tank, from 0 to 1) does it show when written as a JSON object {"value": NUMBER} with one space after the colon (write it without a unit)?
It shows {"value": 0.75}
